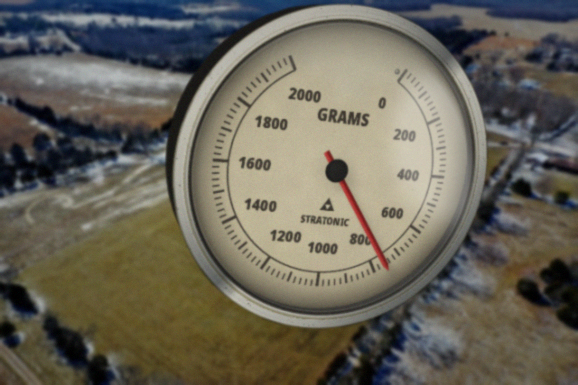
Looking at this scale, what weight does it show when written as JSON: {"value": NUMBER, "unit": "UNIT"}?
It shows {"value": 760, "unit": "g"}
